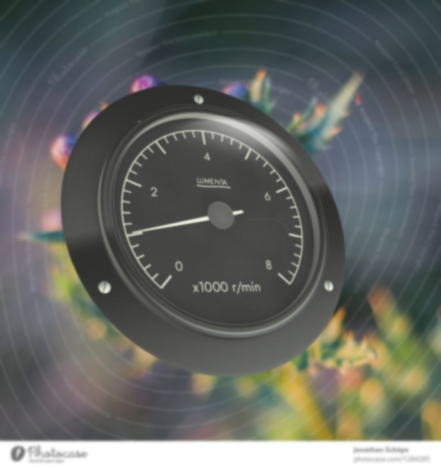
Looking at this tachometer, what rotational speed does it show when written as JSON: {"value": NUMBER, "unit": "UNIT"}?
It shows {"value": 1000, "unit": "rpm"}
